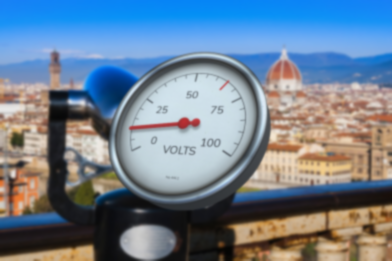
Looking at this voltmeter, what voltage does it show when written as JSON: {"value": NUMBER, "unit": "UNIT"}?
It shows {"value": 10, "unit": "V"}
